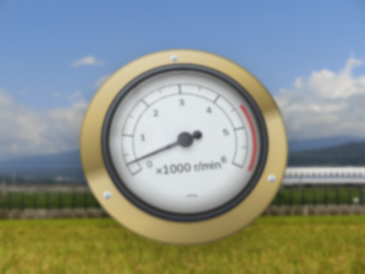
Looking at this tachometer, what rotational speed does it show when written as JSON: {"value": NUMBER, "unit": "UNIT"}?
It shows {"value": 250, "unit": "rpm"}
